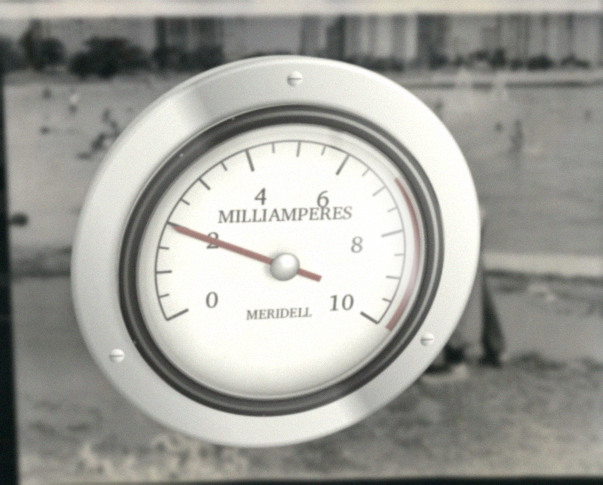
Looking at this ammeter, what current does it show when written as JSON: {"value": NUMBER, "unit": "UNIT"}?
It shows {"value": 2, "unit": "mA"}
